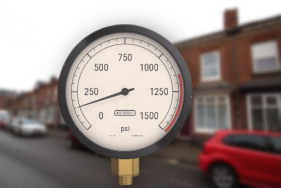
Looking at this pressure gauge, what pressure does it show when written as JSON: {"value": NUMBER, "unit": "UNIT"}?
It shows {"value": 150, "unit": "psi"}
